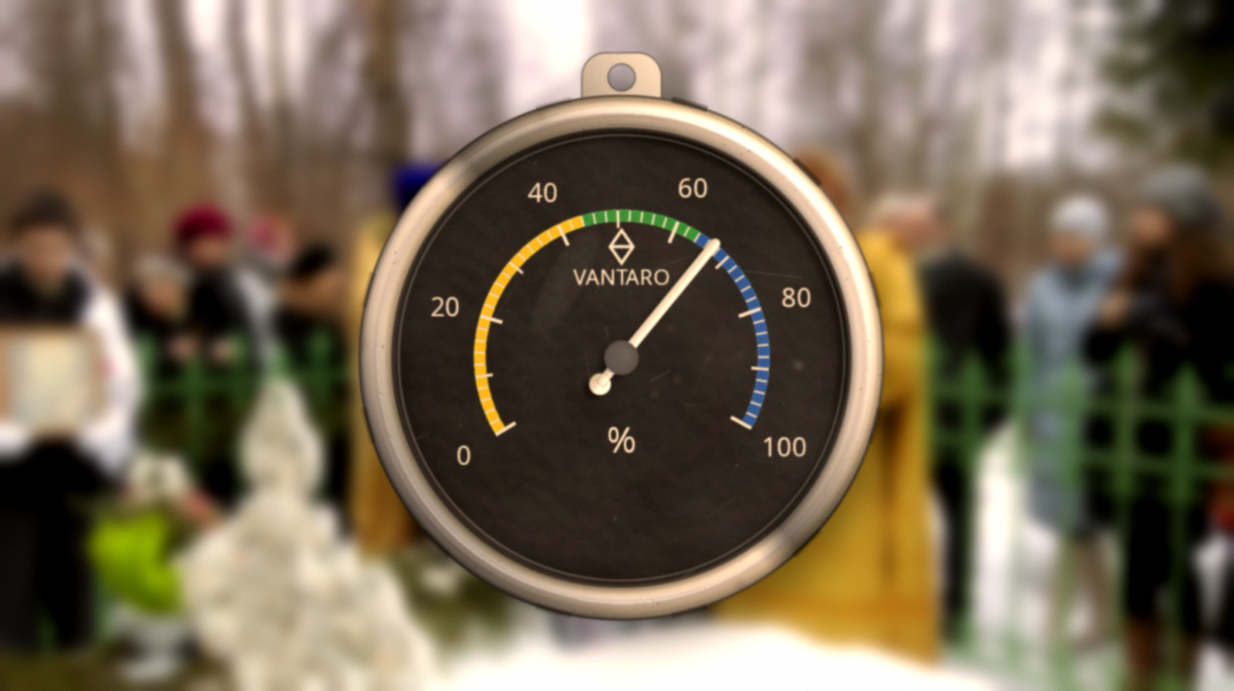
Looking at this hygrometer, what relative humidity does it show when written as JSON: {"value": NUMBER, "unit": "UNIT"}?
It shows {"value": 67, "unit": "%"}
